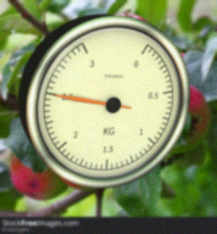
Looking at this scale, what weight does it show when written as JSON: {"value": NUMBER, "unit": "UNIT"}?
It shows {"value": 2.5, "unit": "kg"}
